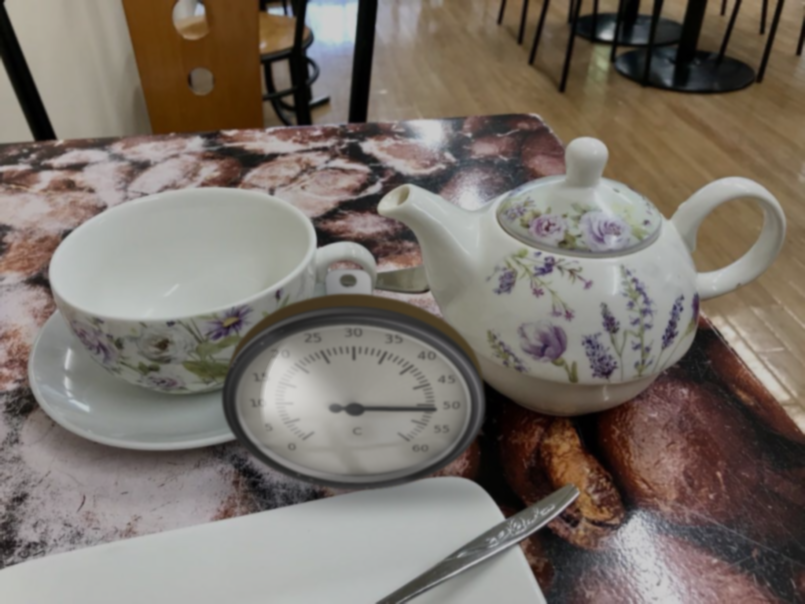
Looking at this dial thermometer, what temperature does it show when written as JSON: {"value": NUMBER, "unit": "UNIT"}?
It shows {"value": 50, "unit": "°C"}
